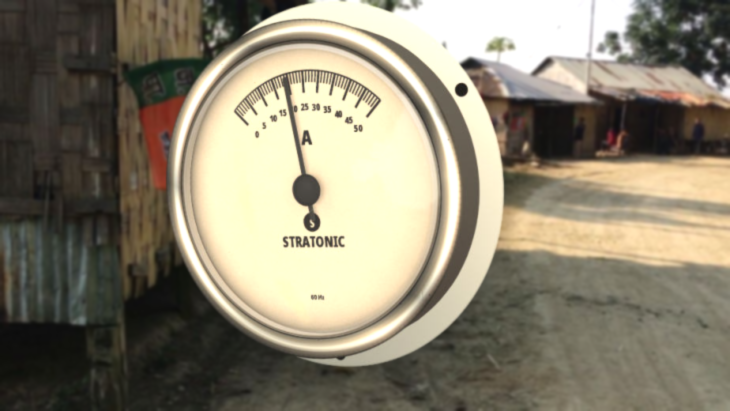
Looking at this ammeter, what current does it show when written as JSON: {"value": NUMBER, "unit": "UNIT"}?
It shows {"value": 20, "unit": "A"}
